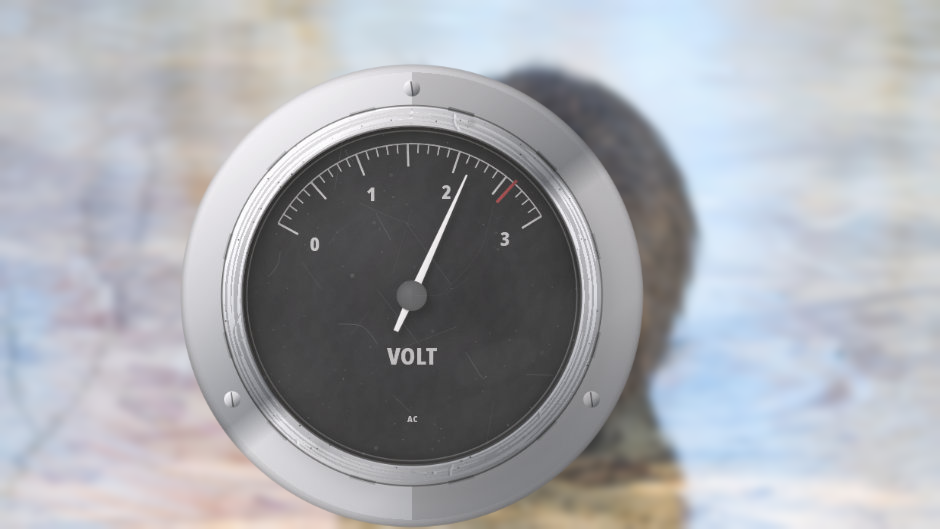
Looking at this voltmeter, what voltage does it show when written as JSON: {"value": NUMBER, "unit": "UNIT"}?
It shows {"value": 2.15, "unit": "V"}
